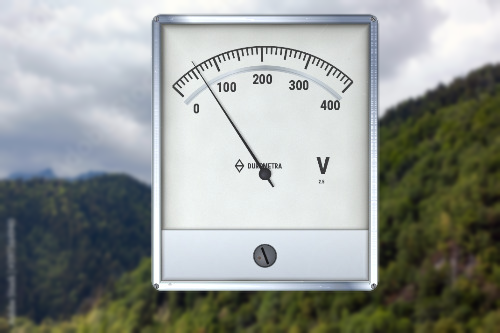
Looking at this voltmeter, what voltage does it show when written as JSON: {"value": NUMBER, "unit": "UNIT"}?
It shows {"value": 60, "unit": "V"}
